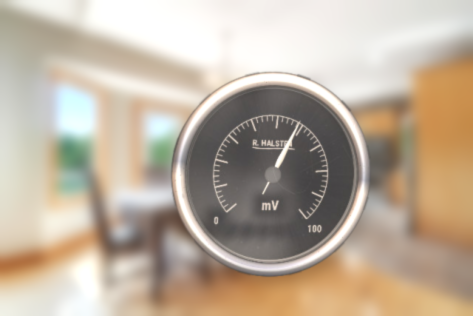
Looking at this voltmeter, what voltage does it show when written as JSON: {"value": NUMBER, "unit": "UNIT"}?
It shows {"value": 58, "unit": "mV"}
